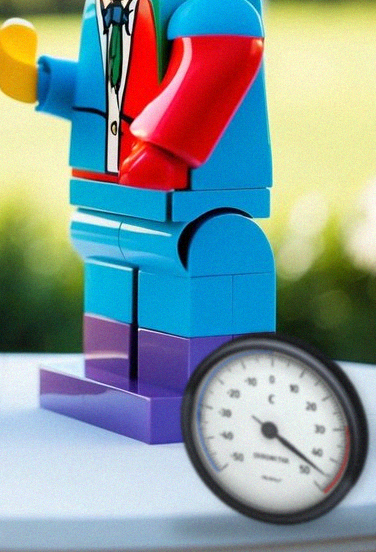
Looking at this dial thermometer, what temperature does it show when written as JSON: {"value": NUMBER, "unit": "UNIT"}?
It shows {"value": 45, "unit": "°C"}
